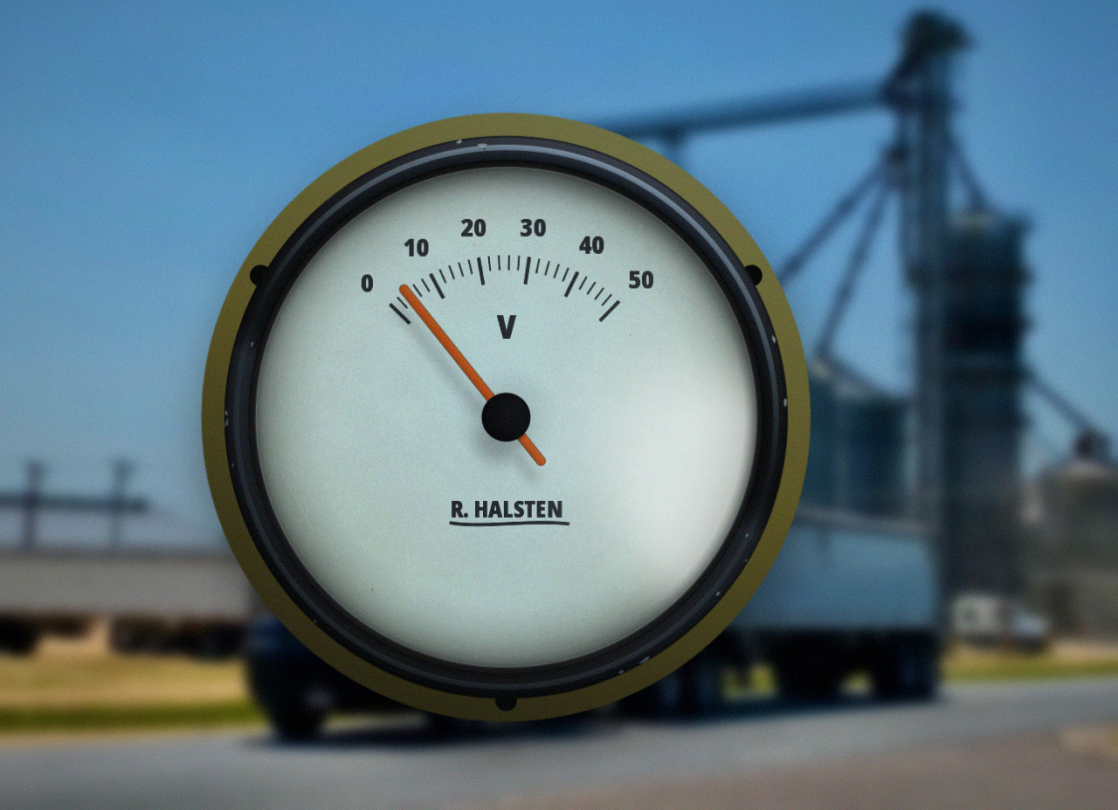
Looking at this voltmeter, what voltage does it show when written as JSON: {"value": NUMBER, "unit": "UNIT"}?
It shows {"value": 4, "unit": "V"}
